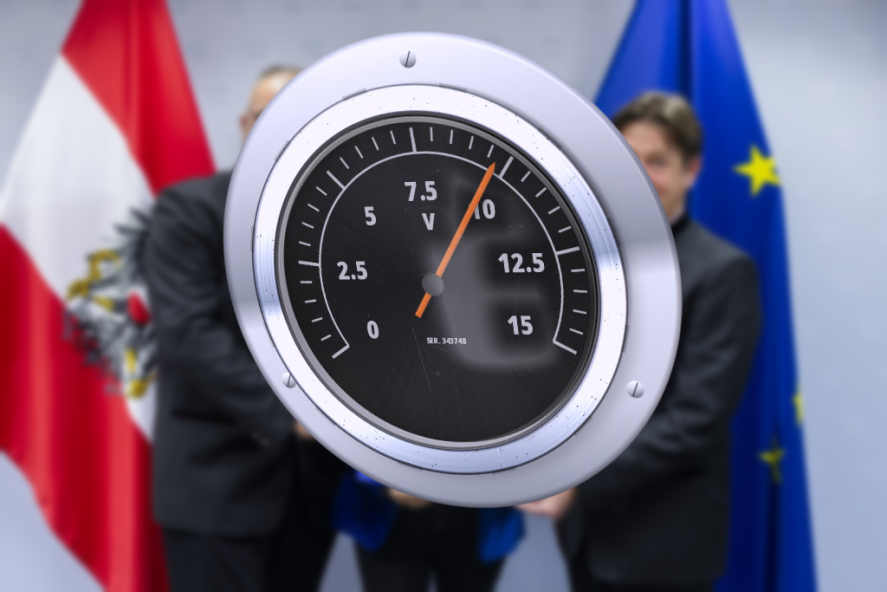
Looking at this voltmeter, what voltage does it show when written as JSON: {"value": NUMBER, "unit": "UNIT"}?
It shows {"value": 9.75, "unit": "V"}
